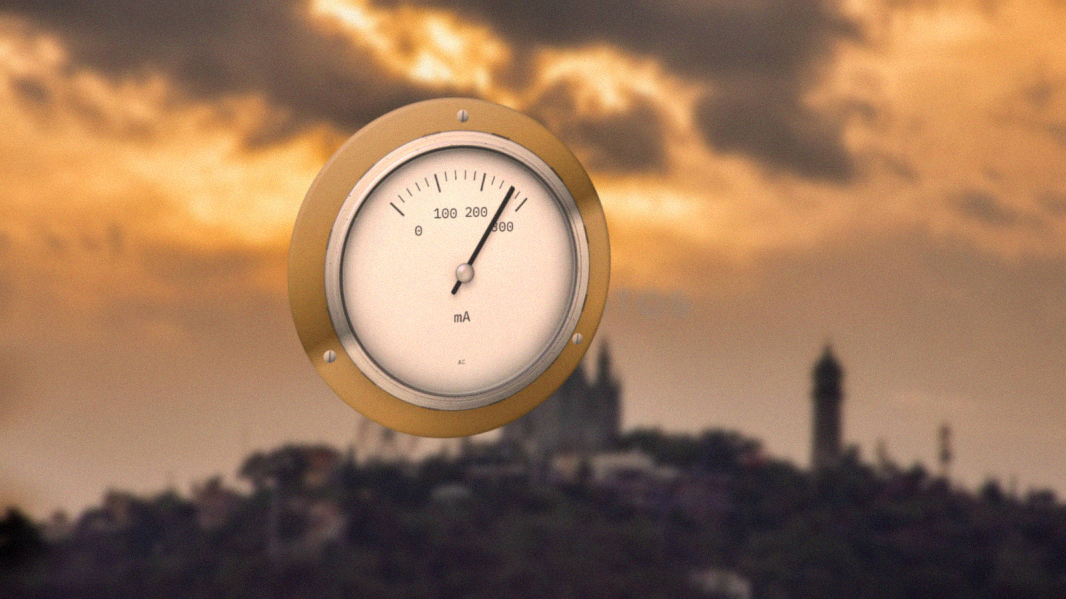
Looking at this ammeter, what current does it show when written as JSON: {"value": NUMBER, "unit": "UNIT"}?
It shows {"value": 260, "unit": "mA"}
